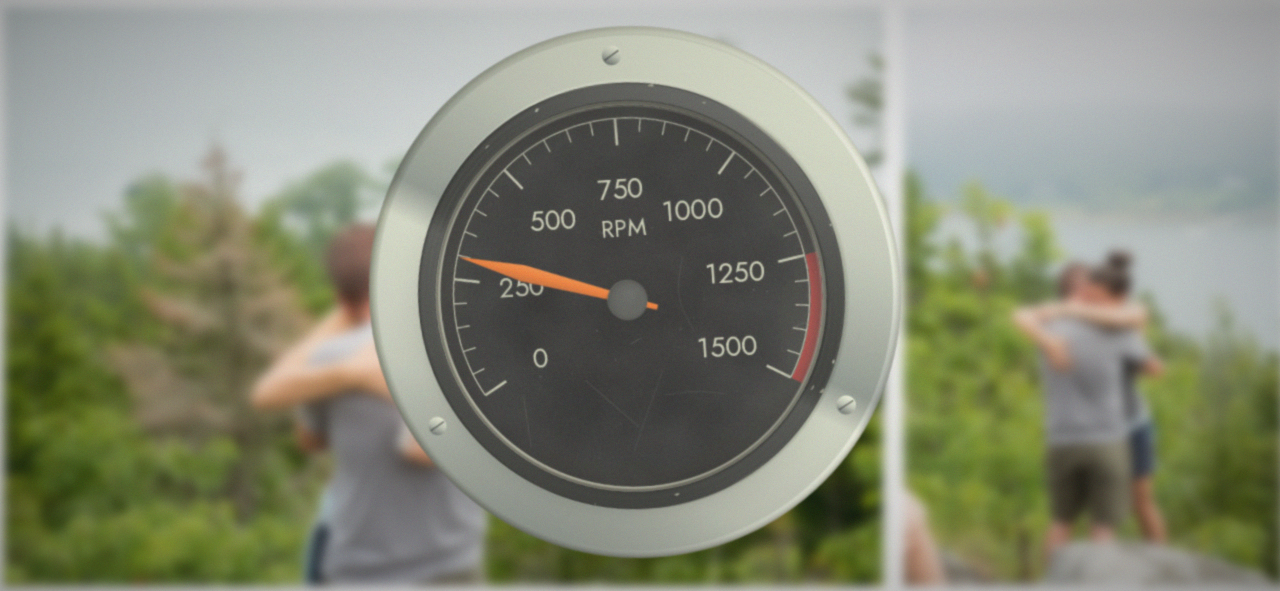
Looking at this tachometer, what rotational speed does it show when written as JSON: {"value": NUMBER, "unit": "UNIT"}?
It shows {"value": 300, "unit": "rpm"}
